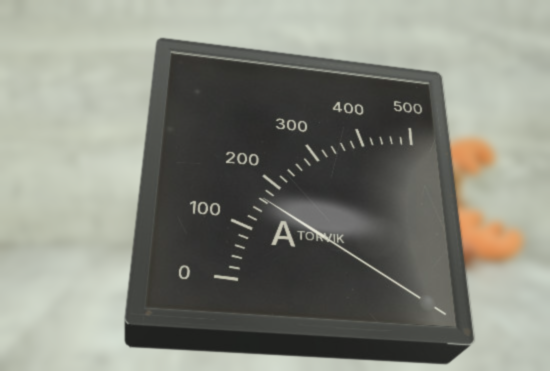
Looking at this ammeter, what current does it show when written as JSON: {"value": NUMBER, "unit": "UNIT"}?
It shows {"value": 160, "unit": "A"}
